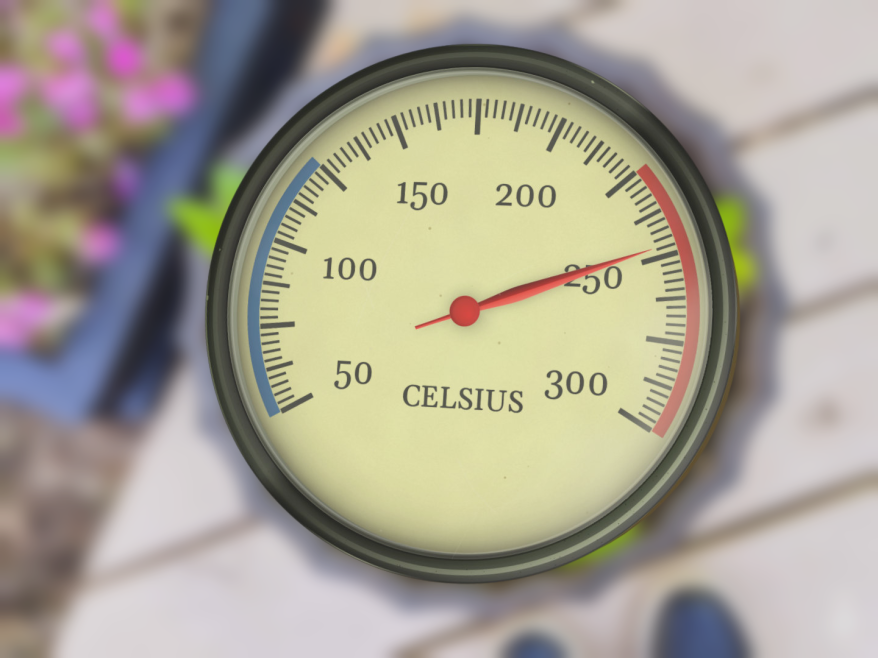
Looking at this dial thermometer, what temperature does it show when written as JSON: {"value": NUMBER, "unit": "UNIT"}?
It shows {"value": 247.5, "unit": "°C"}
